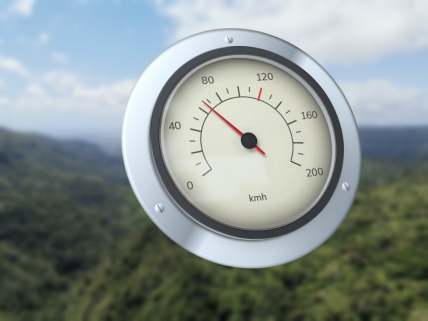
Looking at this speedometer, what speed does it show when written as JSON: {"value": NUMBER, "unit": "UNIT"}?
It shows {"value": 65, "unit": "km/h"}
